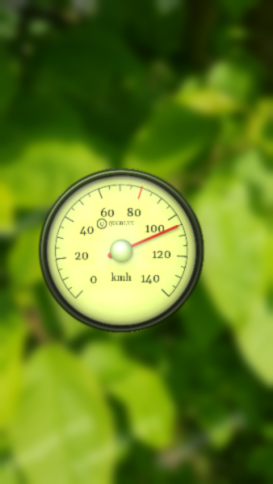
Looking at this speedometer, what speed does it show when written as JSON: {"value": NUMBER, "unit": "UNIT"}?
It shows {"value": 105, "unit": "km/h"}
